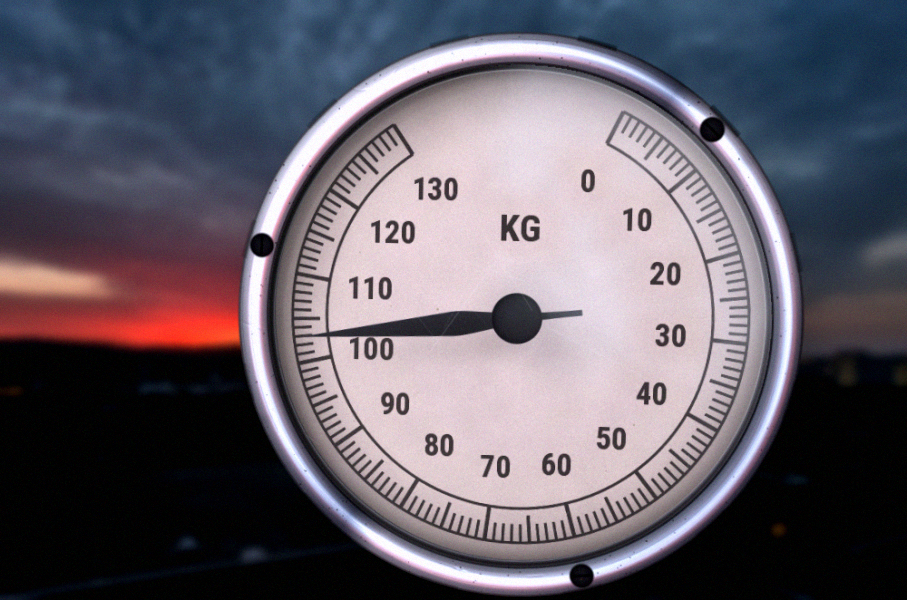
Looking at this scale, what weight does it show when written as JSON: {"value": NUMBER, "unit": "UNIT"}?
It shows {"value": 103, "unit": "kg"}
